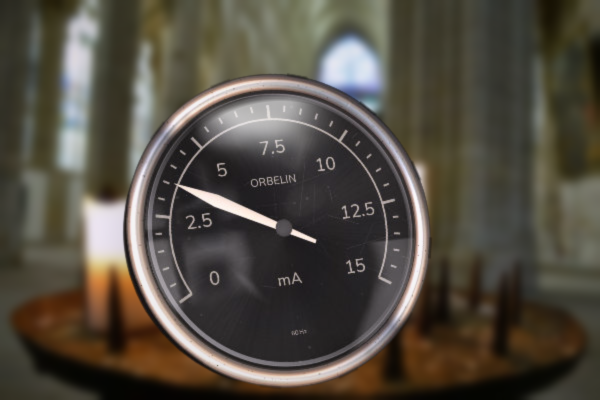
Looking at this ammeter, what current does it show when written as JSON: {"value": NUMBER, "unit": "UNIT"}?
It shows {"value": 3.5, "unit": "mA"}
